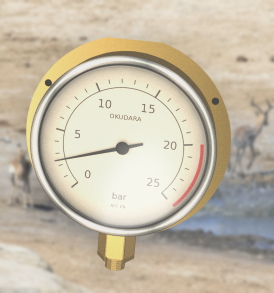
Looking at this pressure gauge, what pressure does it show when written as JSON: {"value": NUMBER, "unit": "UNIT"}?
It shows {"value": 2.5, "unit": "bar"}
